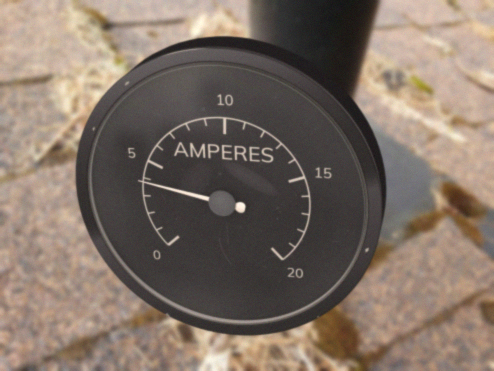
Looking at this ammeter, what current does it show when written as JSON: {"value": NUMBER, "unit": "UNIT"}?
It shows {"value": 4, "unit": "A"}
